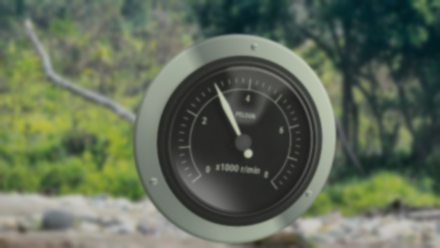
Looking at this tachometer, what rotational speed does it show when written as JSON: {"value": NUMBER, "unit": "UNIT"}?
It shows {"value": 3000, "unit": "rpm"}
